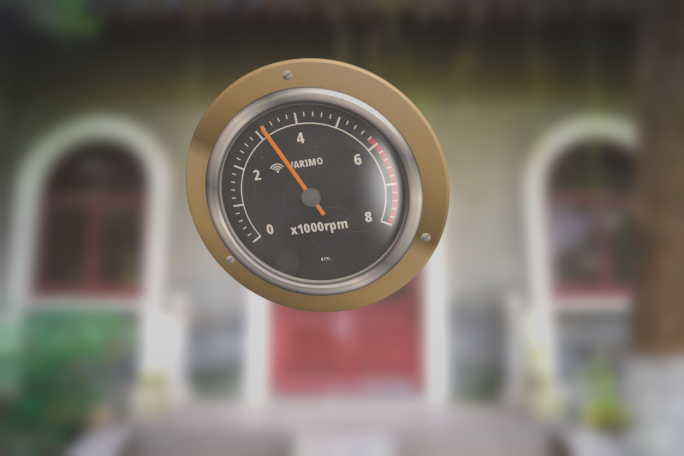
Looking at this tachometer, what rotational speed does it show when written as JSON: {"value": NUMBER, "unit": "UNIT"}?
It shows {"value": 3200, "unit": "rpm"}
